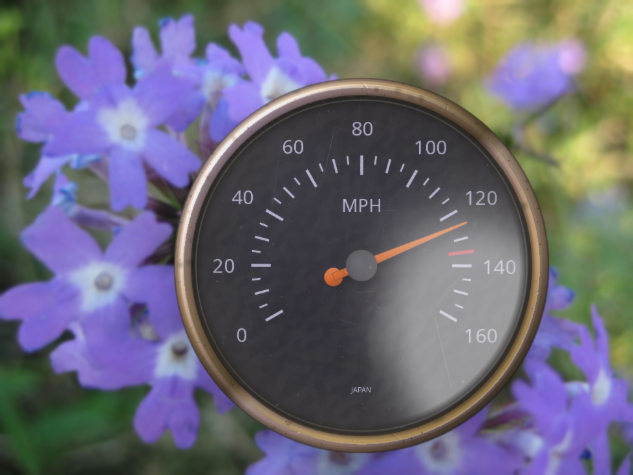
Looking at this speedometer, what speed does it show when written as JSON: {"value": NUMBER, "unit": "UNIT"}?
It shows {"value": 125, "unit": "mph"}
